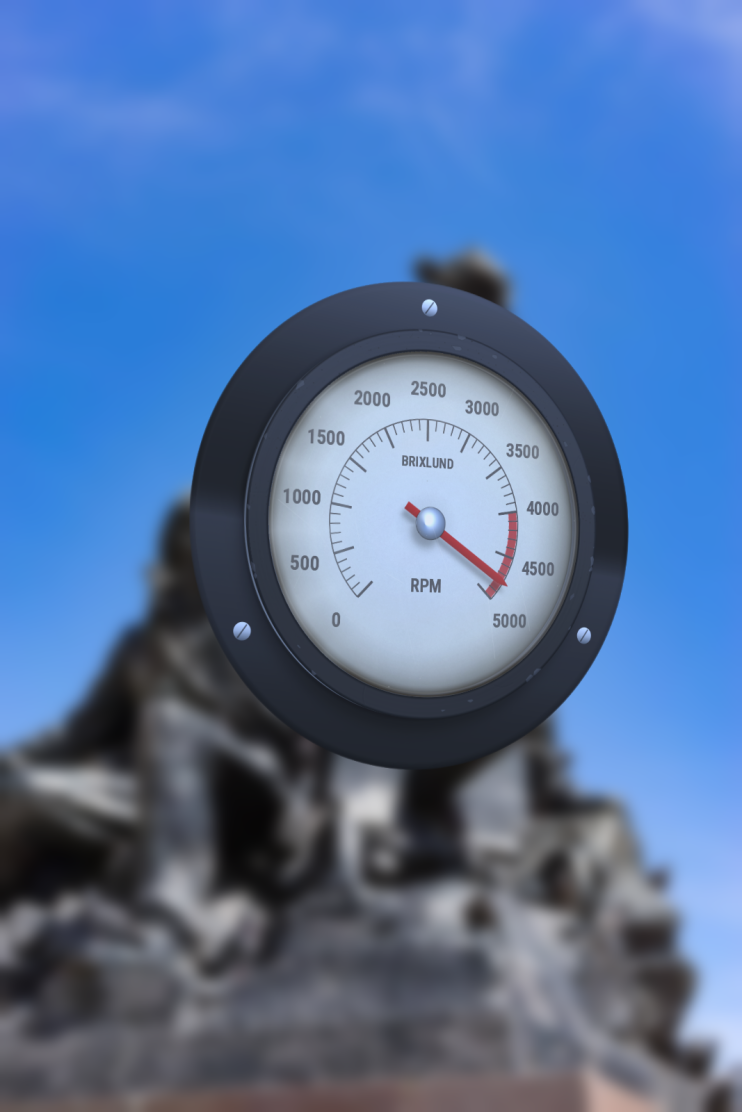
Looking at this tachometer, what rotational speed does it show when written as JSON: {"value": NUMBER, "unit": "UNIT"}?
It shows {"value": 4800, "unit": "rpm"}
